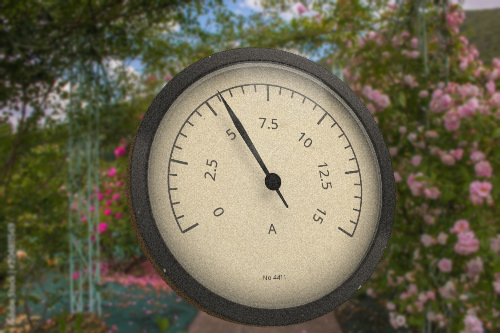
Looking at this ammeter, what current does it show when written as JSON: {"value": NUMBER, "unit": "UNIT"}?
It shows {"value": 5.5, "unit": "A"}
